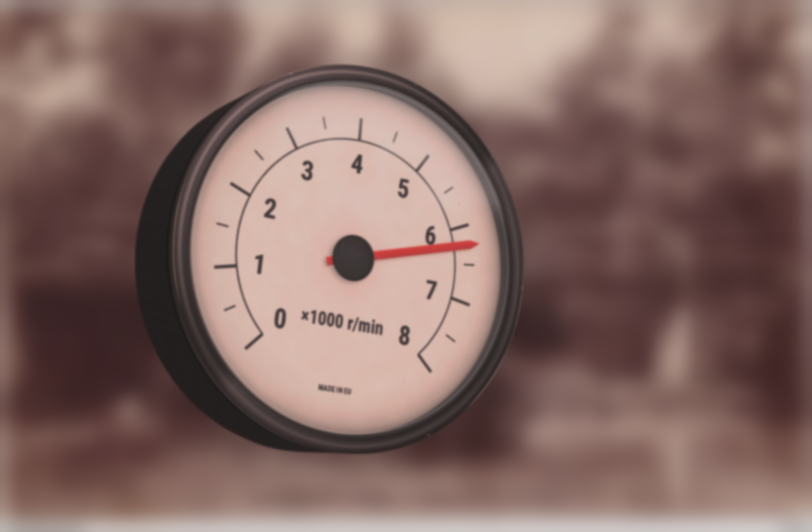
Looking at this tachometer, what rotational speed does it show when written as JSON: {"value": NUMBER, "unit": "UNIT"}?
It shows {"value": 6250, "unit": "rpm"}
